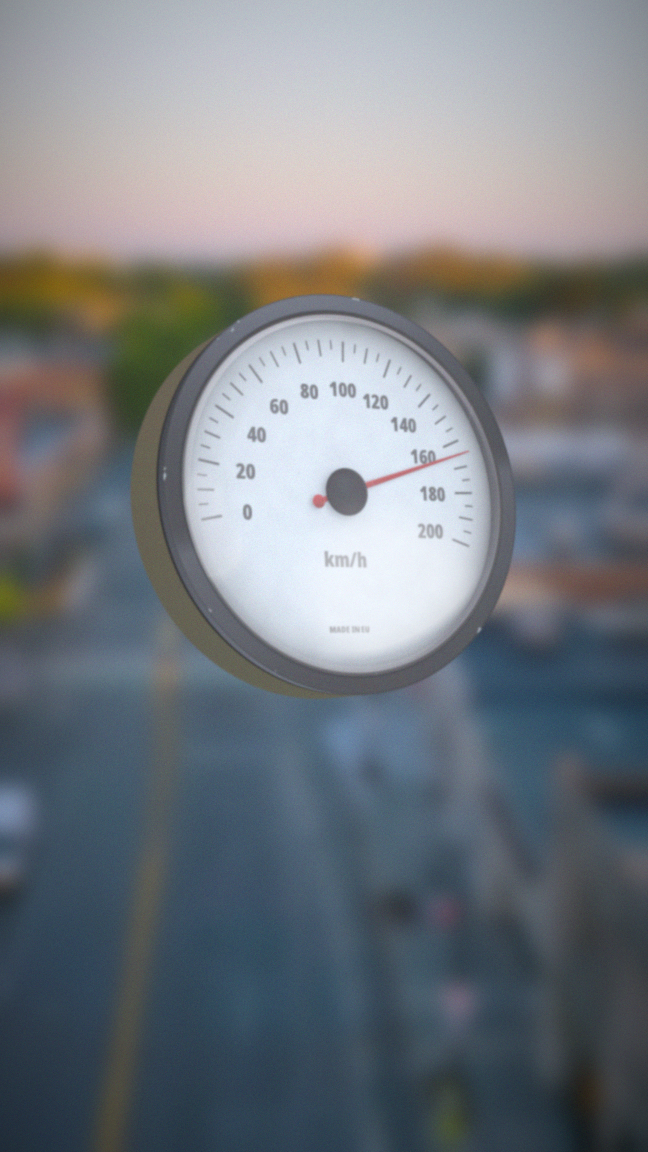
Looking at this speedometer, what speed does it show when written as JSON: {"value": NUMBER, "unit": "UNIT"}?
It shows {"value": 165, "unit": "km/h"}
